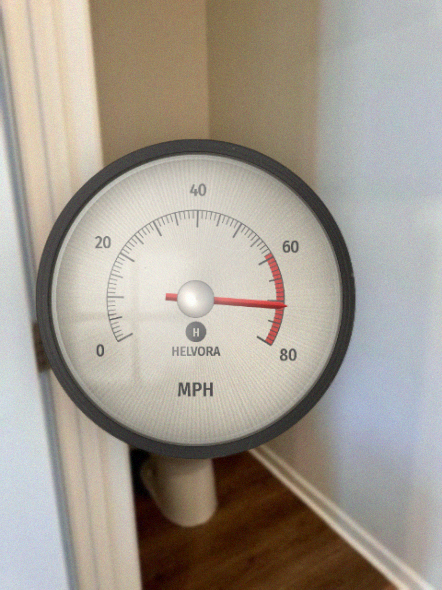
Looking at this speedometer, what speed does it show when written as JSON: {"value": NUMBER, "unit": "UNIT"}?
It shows {"value": 71, "unit": "mph"}
